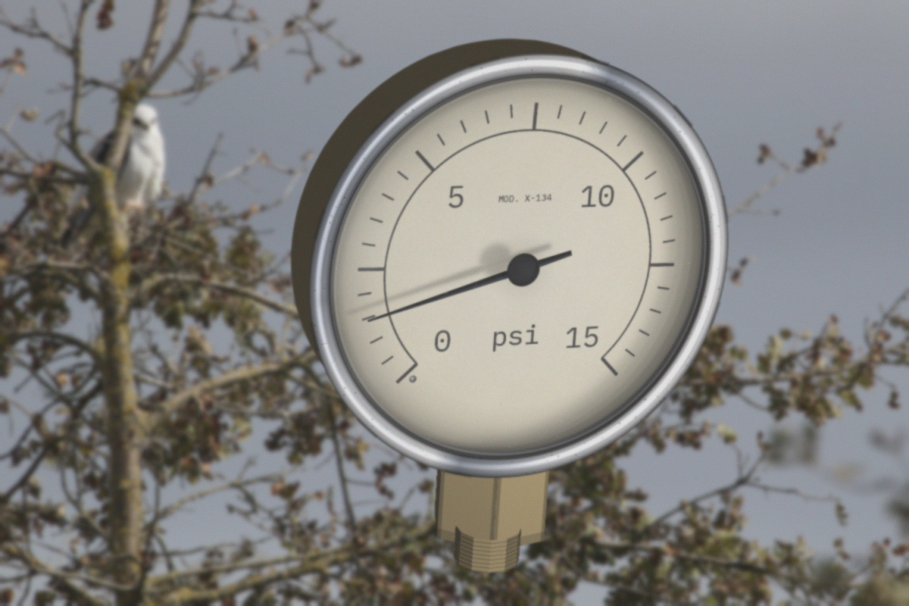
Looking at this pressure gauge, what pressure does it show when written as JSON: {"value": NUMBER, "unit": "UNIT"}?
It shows {"value": 1.5, "unit": "psi"}
